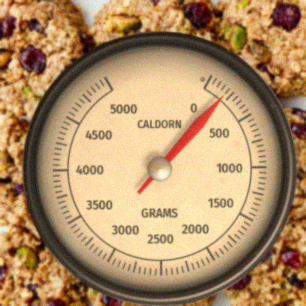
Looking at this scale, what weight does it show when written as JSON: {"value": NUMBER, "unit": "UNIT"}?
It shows {"value": 200, "unit": "g"}
